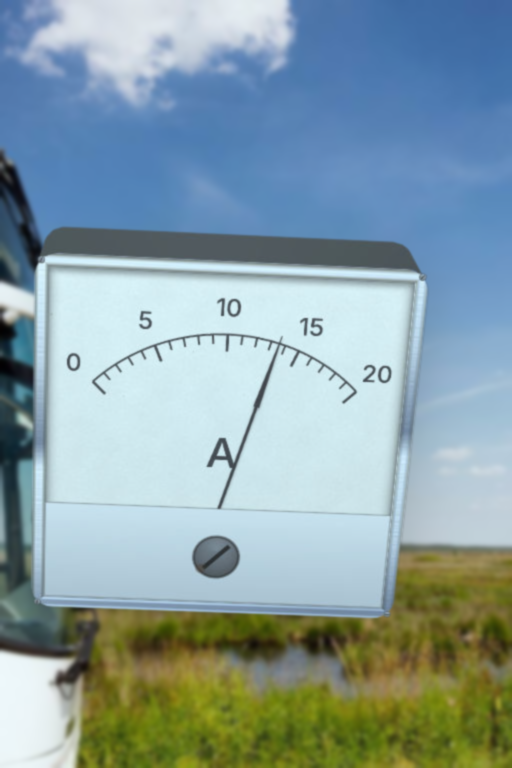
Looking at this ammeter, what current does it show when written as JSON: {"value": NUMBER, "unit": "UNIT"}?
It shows {"value": 13.5, "unit": "A"}
